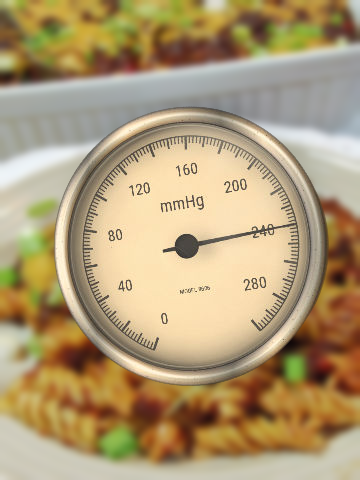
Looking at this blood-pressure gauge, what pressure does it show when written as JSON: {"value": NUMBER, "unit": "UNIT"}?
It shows {"value": 240, "unit": "mmHg"}
